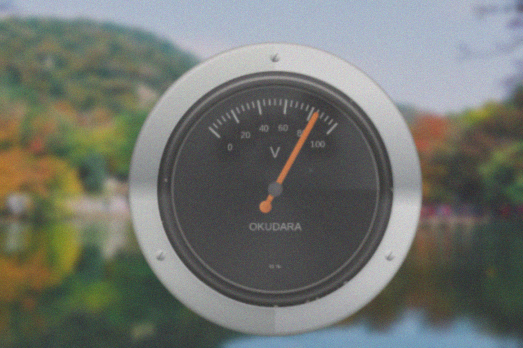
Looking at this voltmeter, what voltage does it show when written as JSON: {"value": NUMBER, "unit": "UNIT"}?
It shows {"value": 84, "unit": "V"}
